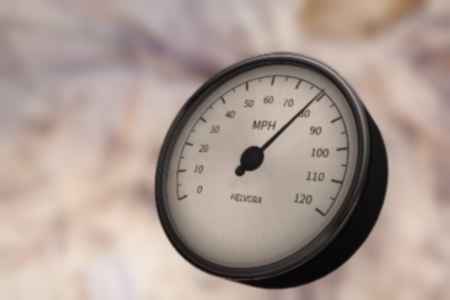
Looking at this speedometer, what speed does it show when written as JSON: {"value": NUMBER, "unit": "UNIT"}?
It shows {"value": 80, "unit": "mph"}
